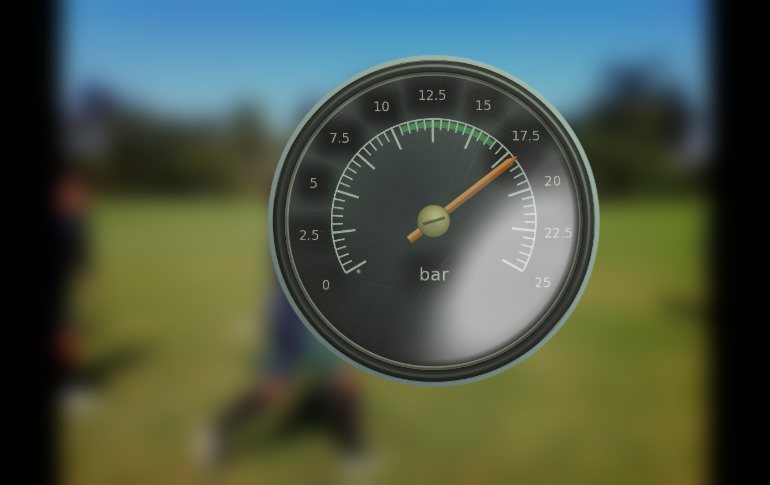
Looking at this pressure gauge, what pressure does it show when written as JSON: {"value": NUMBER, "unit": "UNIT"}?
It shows {"value": 18, "unit": "bar"}
